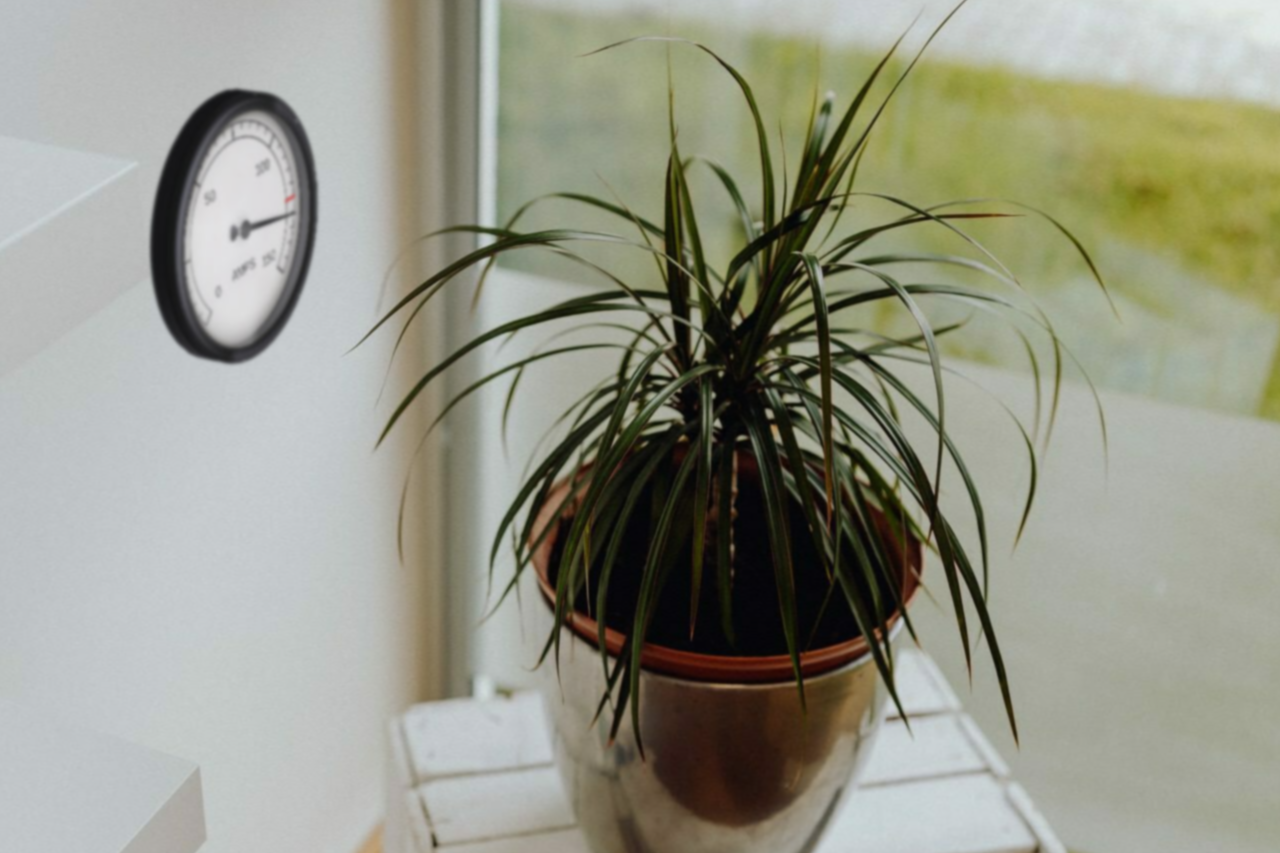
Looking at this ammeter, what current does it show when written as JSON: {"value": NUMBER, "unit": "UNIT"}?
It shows {"value": 130, "unit": "A"}
